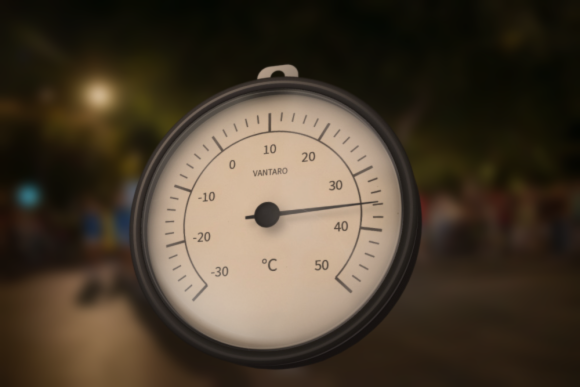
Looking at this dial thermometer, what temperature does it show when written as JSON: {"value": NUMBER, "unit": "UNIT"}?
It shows {"value": 36, "unit": "°C"}
